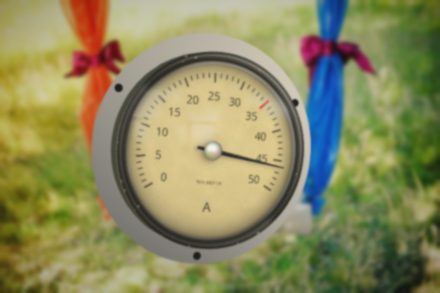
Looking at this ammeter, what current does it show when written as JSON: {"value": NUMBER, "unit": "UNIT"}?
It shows {"value": 46, "unit": "A"}
